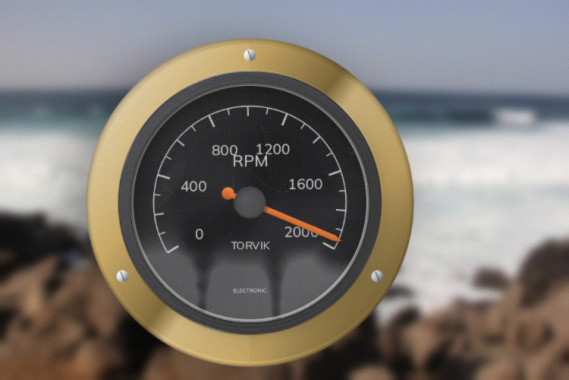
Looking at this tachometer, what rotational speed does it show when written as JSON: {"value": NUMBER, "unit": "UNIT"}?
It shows {"value": 1950, "unit": "rpm"}
